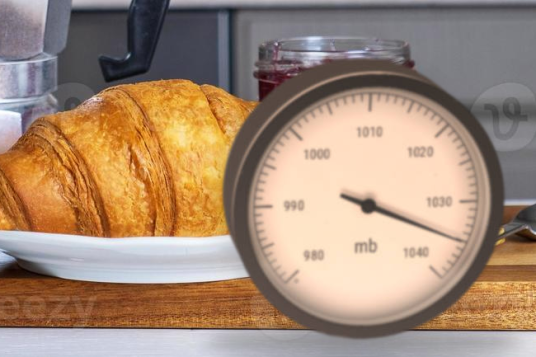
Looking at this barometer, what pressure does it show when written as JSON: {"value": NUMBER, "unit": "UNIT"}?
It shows {"value": 1035, "unit": "mbar"}
